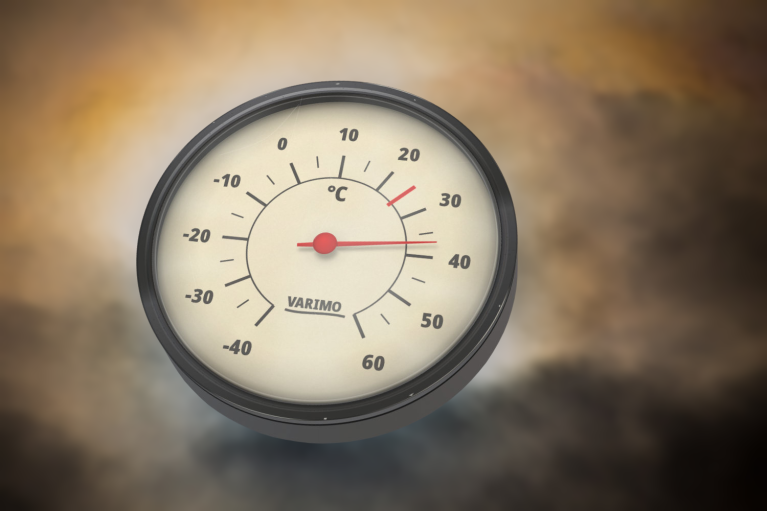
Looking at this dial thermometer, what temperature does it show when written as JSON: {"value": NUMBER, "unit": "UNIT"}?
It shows {"value": 37.5, "unit": "°C"}
